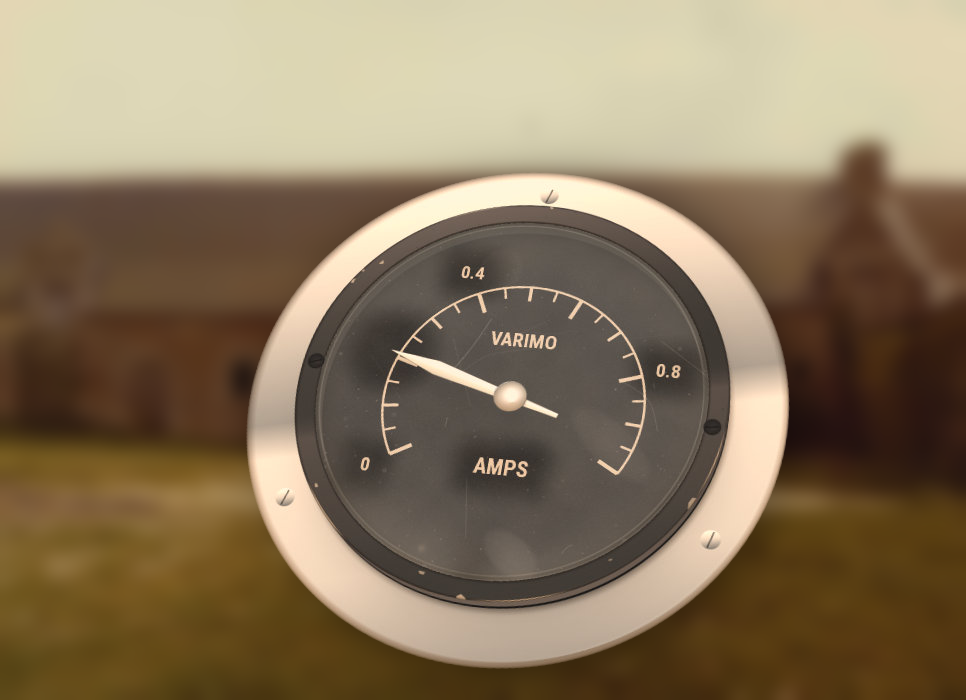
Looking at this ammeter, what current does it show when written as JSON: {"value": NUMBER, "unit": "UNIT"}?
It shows {"value": 0.2, "unit": "A"}
